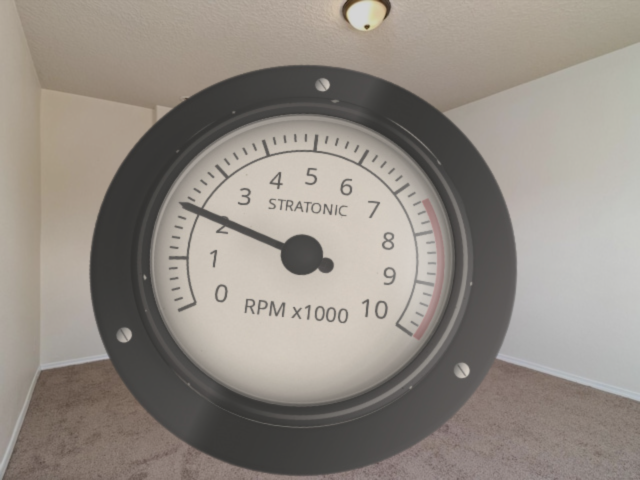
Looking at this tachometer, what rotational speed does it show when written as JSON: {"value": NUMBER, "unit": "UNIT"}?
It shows {"value": 2000, "unit": "rpm"}
